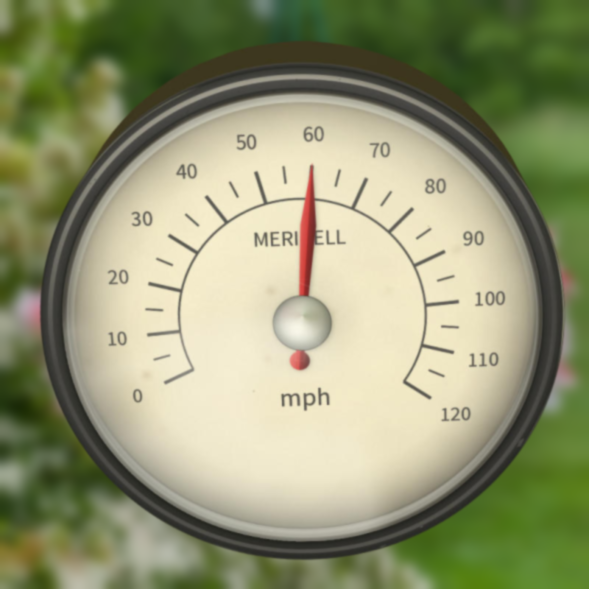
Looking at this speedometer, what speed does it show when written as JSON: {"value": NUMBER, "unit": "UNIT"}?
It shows {"value": 60, "unit": "mph"}
